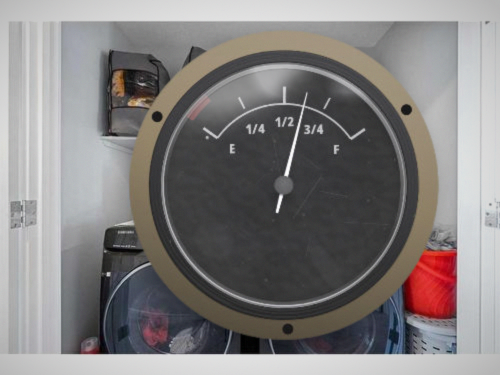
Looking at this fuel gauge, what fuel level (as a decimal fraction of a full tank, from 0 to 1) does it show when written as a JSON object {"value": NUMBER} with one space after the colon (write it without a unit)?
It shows {"value": 0.625}
